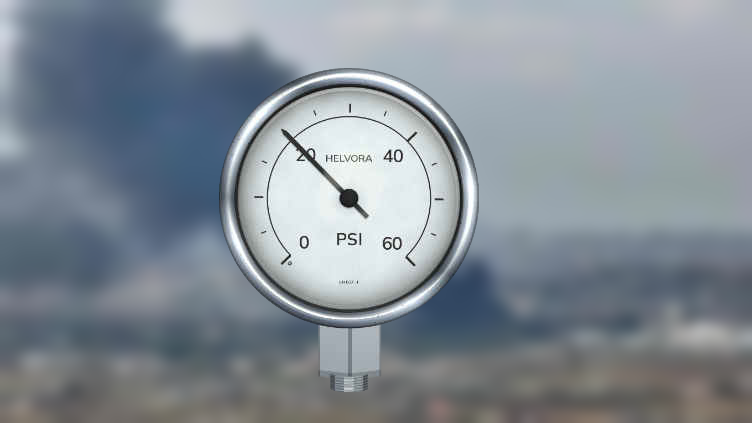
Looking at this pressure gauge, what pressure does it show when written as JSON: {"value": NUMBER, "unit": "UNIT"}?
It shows {"value": 20, "unit": "psi"}
